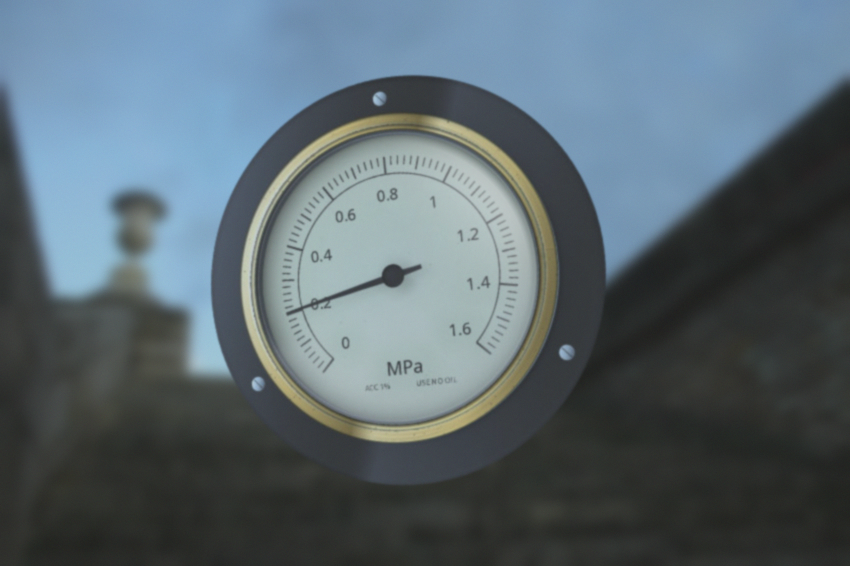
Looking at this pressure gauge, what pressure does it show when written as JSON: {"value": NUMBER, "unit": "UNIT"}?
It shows {"value": 0.2, "unit": "MPa"}
